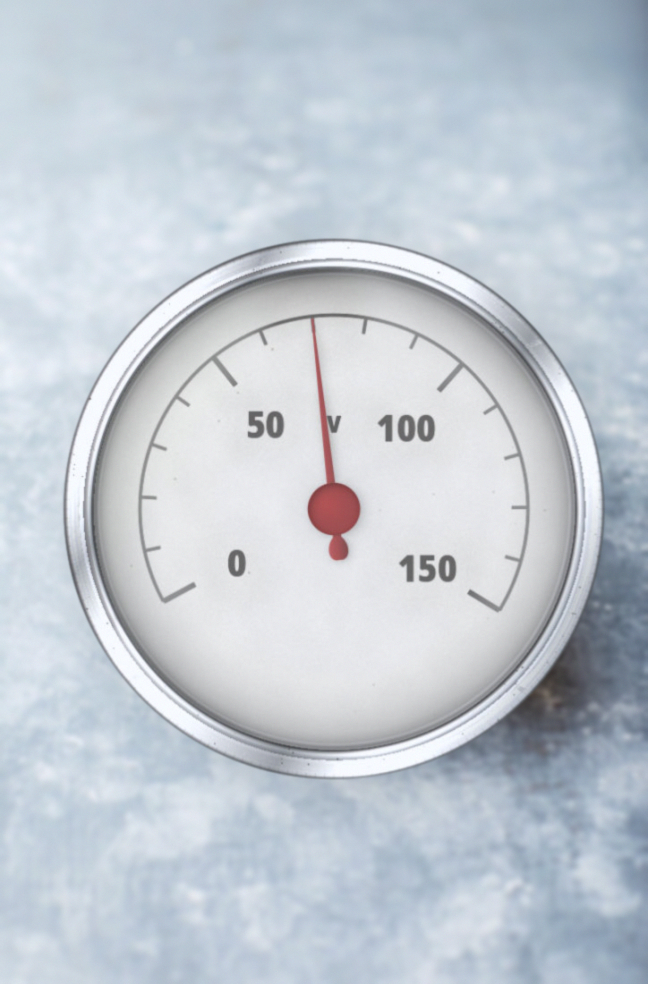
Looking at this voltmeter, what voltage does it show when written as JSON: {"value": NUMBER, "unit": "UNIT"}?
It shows {"value": 70, "unit": "V"}
